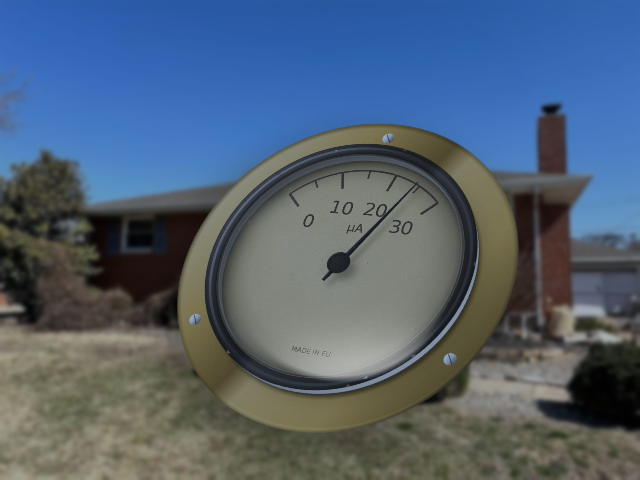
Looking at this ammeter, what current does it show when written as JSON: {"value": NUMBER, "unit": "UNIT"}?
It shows {"value": 25, "unit": "µA"}
